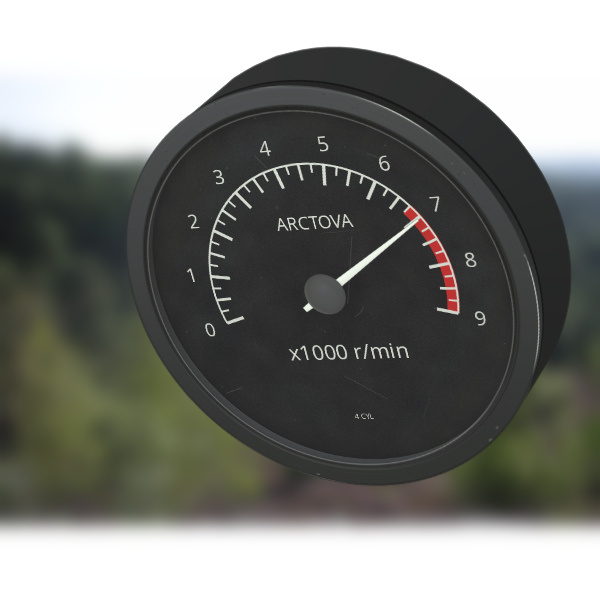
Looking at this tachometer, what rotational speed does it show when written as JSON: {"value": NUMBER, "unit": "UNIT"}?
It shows {"value": 7000, "unit": "rpm"}
